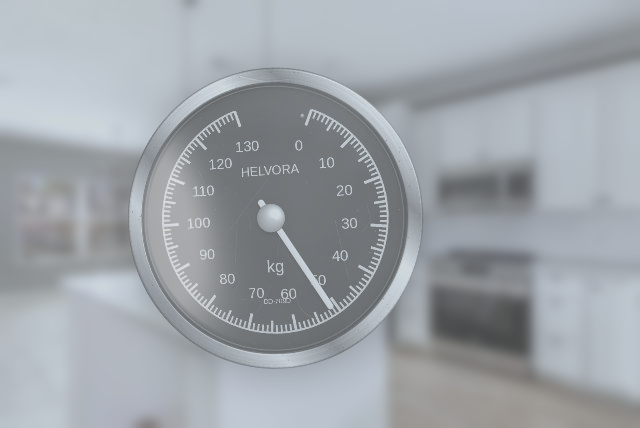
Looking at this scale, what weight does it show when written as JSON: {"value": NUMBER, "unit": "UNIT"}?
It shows {"value": 51, "unit": "kg"}
